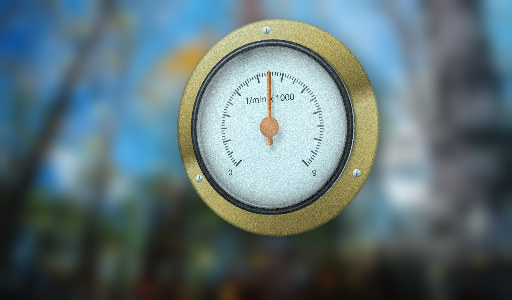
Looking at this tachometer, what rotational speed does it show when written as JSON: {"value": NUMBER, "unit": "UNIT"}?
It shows {"value": 4500, "unit": "rpm"}
